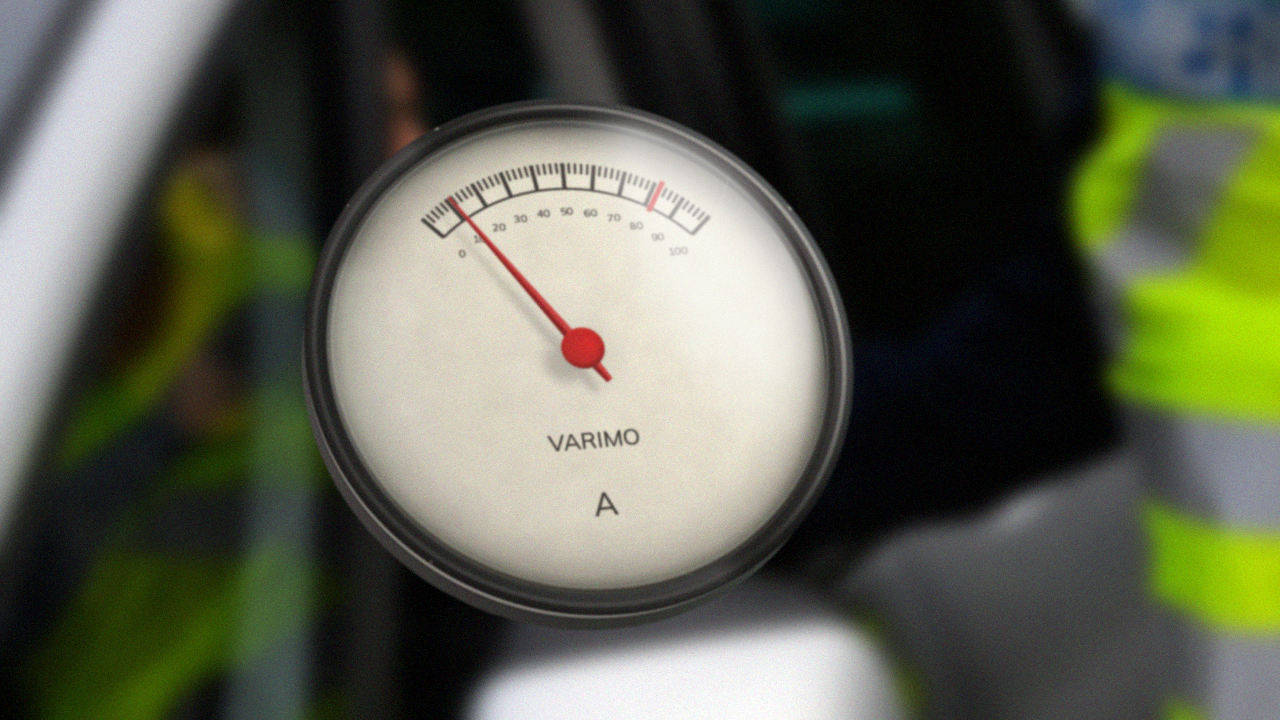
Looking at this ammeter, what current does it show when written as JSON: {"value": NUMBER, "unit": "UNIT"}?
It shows {"value": 10, "unit": "A"}
